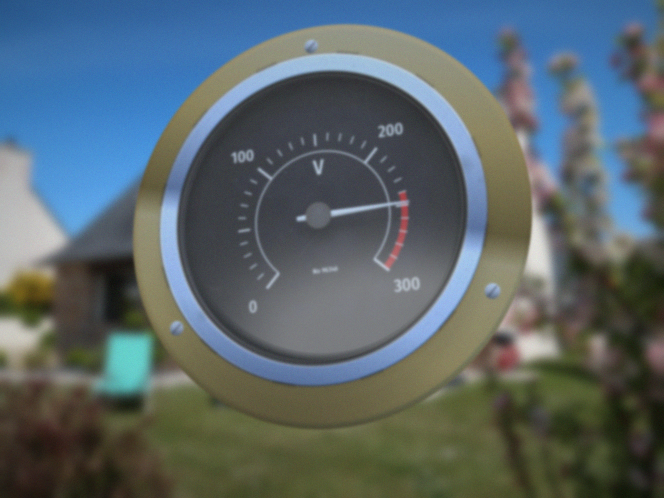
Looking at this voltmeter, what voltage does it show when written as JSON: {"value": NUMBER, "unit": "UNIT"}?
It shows {"value": 250, "unit": "V"}
